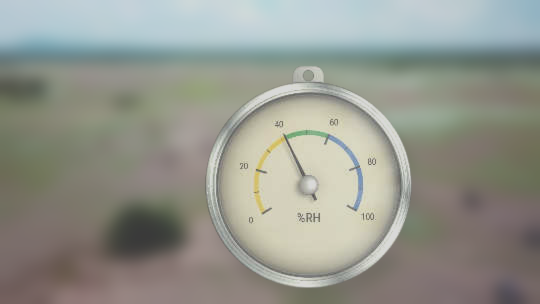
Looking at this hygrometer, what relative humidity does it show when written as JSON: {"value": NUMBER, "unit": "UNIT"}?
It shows {"value": 40, "unit": "%"}
